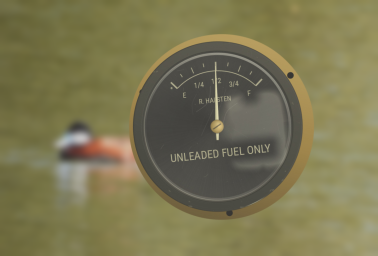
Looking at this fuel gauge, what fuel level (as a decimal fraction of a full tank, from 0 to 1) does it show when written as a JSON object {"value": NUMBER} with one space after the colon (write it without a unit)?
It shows {"value": 0.5}
